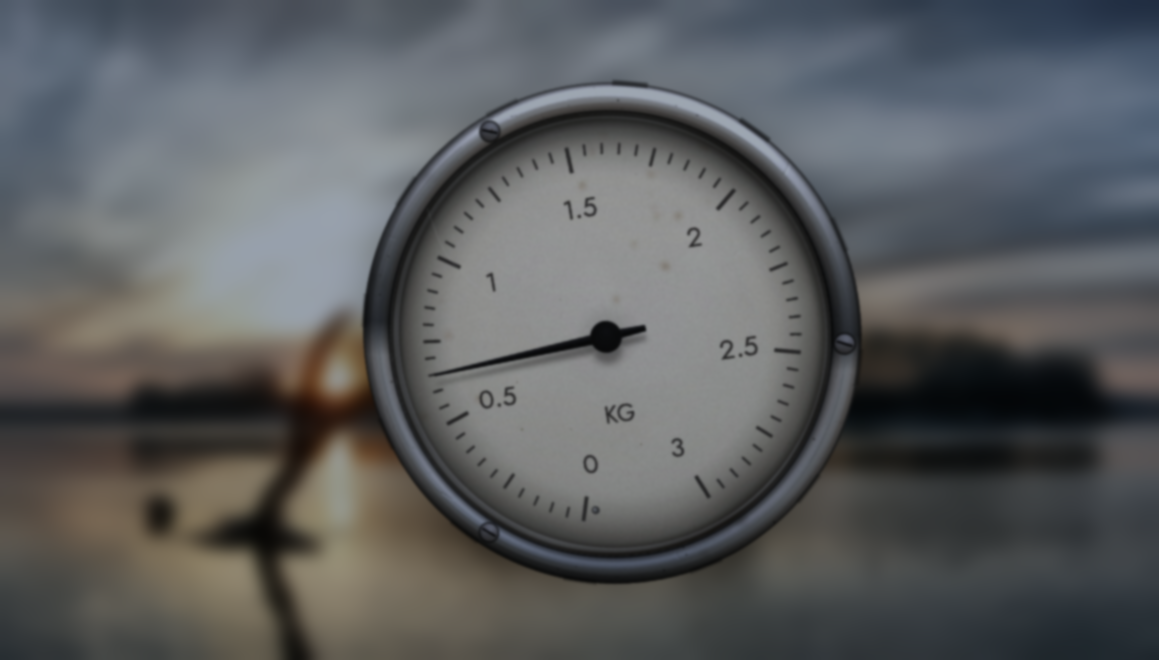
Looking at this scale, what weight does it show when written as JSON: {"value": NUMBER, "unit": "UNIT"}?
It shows {"value": 0.65, "unit": "kg"}
